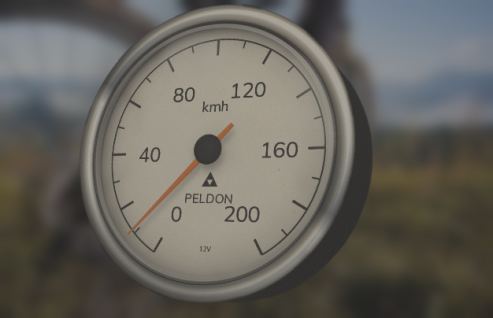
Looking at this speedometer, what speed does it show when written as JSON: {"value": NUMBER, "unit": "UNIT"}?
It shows {"value": 10, "unit": "km/h"}
